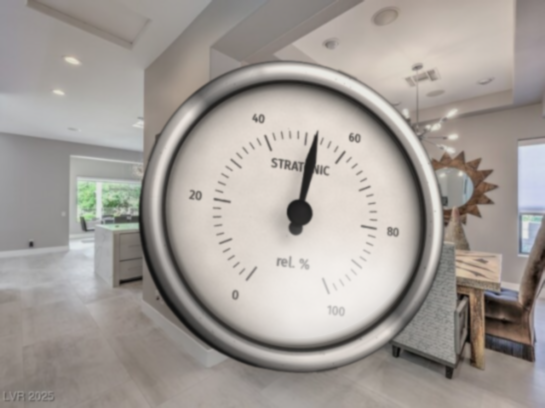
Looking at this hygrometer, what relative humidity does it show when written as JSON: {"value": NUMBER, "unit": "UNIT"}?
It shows {"value": 52, "unit": "%"}
